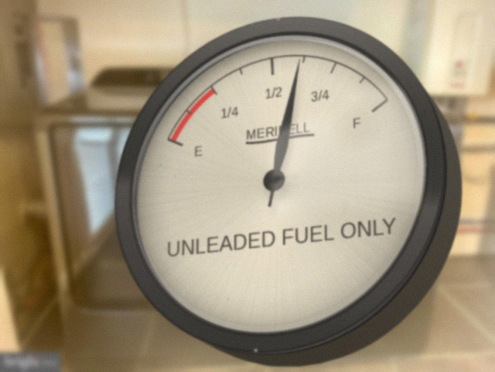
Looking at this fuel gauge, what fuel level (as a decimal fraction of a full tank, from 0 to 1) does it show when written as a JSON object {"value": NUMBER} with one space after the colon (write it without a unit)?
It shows {"value": 0.625}
